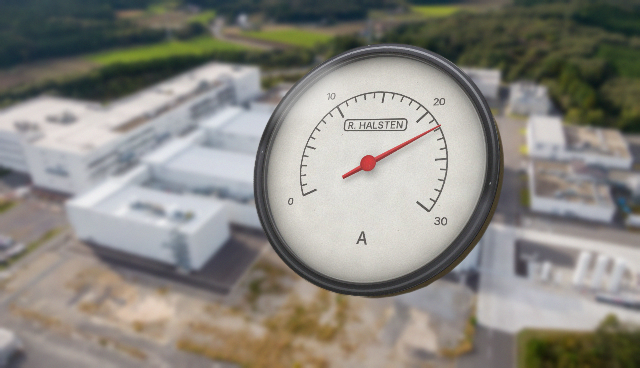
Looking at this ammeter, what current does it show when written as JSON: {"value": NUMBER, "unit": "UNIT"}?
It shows {"value": 22, "unit": "A"}
